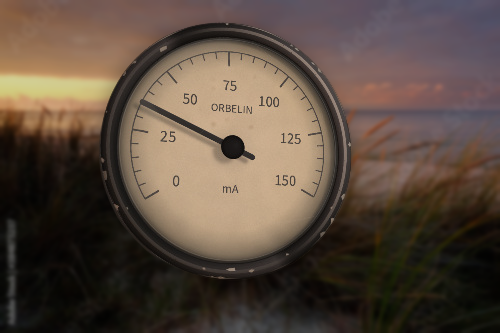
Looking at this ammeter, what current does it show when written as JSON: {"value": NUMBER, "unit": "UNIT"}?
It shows {"value": 35, "unit": "mA"}
